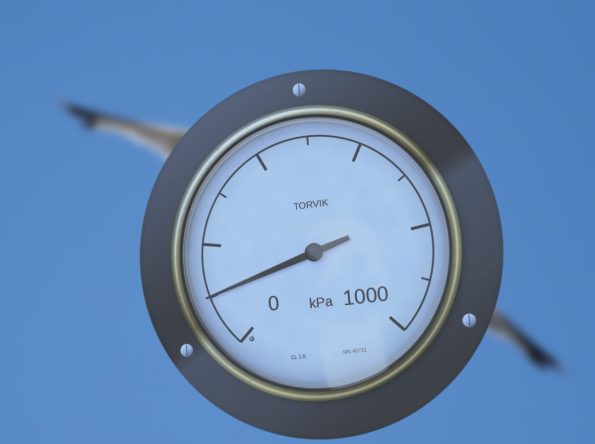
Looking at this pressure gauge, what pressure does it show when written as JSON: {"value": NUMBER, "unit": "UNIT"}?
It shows {"value": 100, "unit": "kPa"}
